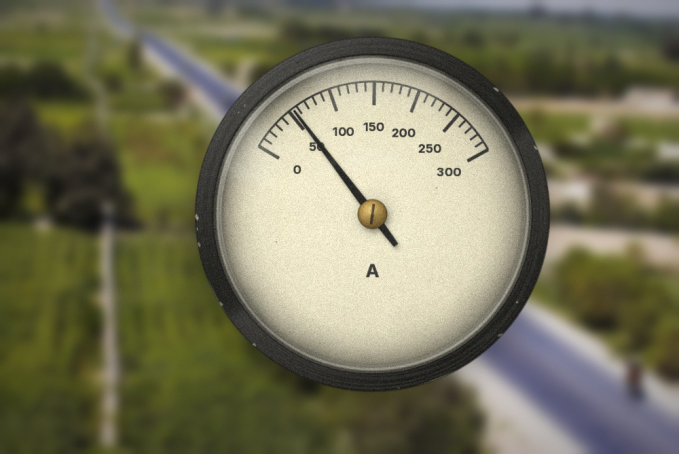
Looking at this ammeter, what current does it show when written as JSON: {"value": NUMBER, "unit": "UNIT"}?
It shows {"value": 55, "unit": "A"}
